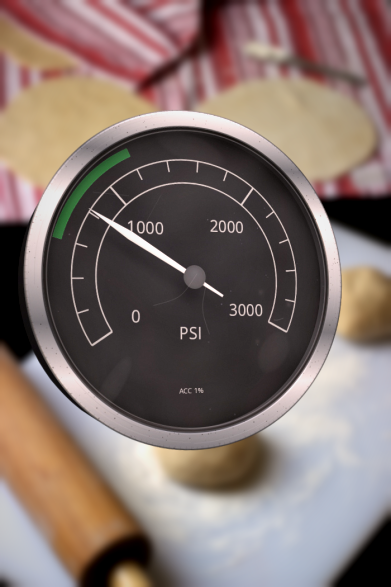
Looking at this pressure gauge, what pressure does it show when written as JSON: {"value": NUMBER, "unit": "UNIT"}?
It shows {"value": 800, "unit": "psi"}
